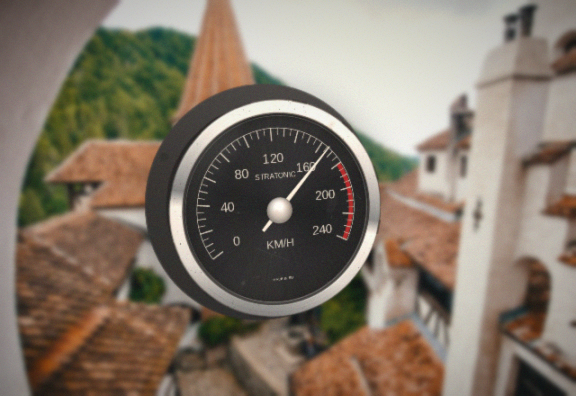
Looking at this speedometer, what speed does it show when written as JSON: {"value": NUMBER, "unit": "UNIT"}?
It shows {"value": 165, "unit": "km/h"}
